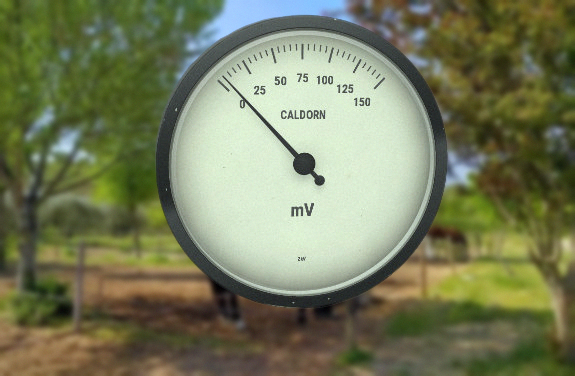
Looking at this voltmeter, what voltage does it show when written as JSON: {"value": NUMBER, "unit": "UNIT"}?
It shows {"value": 5, "unit": "mV"}
